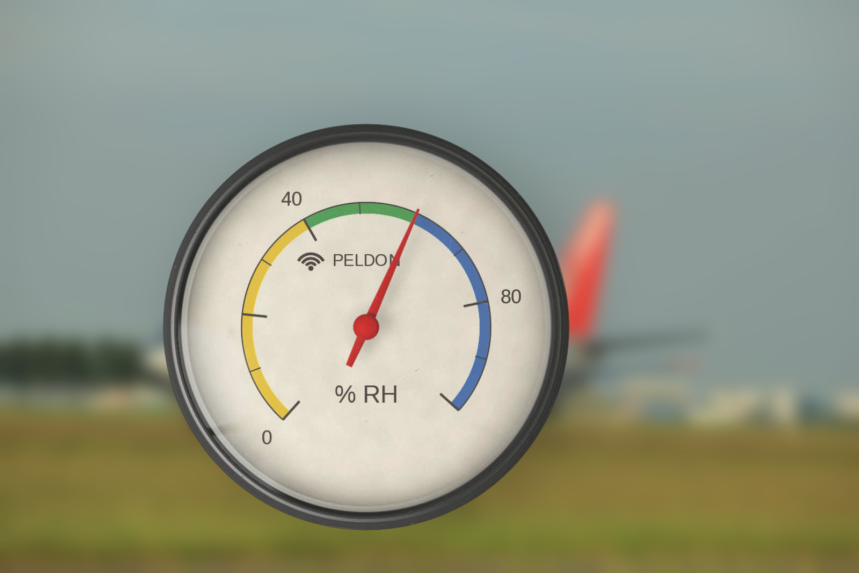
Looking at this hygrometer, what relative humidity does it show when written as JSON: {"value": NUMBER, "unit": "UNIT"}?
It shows {"value": 60, "unit": "%"}
